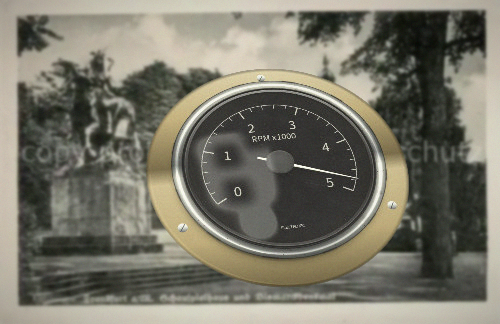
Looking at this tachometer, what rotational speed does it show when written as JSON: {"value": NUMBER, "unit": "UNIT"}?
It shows {"value": 4800, "unit": "rpm"}
